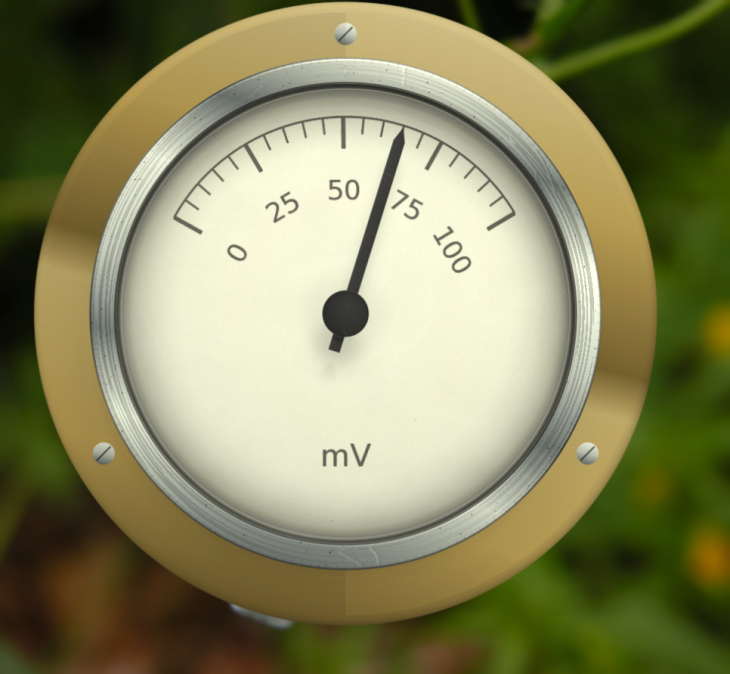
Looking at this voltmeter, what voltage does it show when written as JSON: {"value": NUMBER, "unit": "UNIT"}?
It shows {"value": 65, "unit": "mV"}
